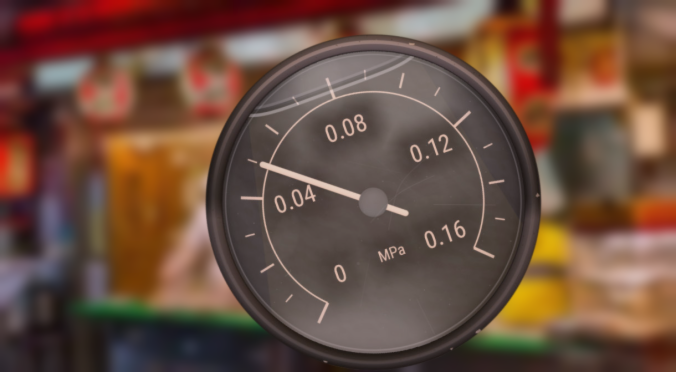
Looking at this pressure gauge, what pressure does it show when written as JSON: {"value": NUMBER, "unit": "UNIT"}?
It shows {"value": 0.05, "unit": "MPa"}
